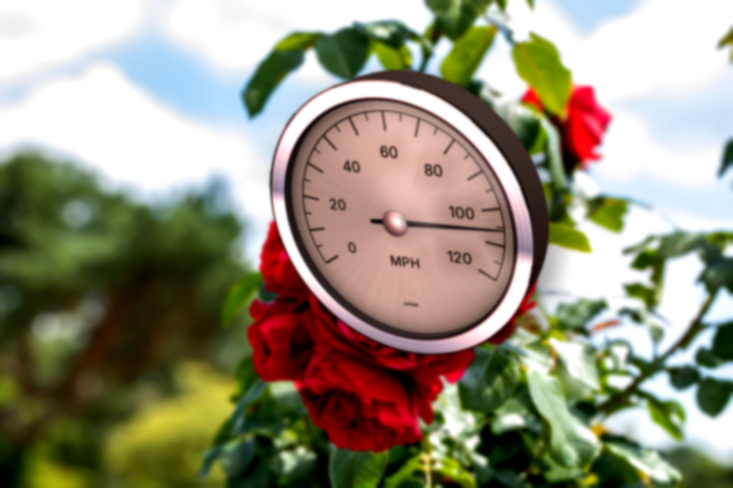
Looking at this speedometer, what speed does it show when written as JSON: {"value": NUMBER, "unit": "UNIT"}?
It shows {"value": 105, "unit": "mph"}
